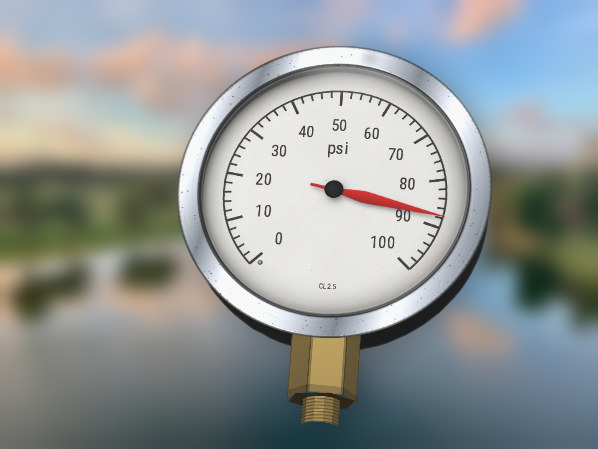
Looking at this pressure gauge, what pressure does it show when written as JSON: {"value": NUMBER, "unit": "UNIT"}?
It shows {"value": 88, "unit": "psi"}
